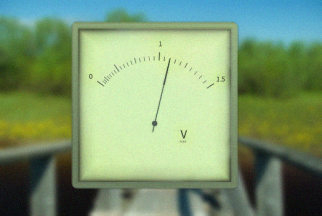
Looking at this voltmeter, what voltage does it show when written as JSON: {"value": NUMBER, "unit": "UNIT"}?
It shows {"value": 1.1, "unit": "V"}
